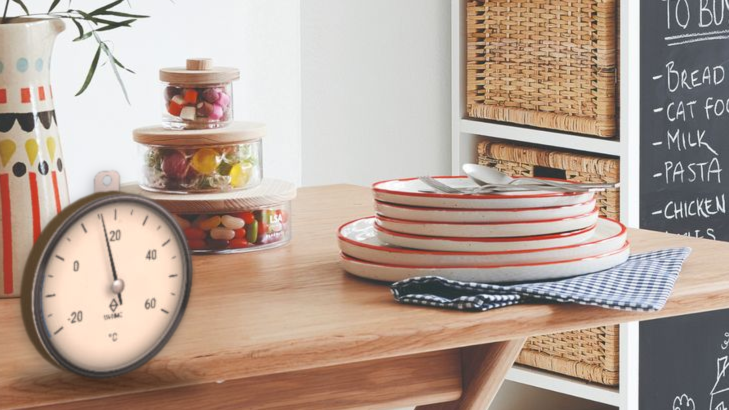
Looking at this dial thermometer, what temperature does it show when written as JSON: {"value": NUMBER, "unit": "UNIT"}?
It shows {"value": 15, "unit": "°C"}
